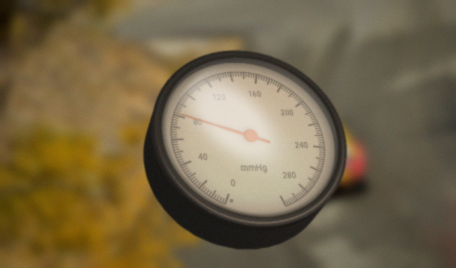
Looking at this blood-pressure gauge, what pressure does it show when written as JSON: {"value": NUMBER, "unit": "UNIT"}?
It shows {"value": 80, "unit": "mmHg"}
